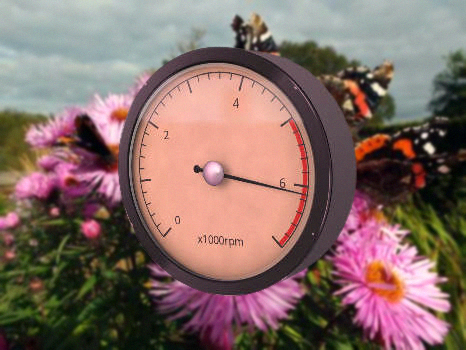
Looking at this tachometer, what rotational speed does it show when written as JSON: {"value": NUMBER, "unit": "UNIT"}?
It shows {"value": 6100, "unit": "rpm"}
